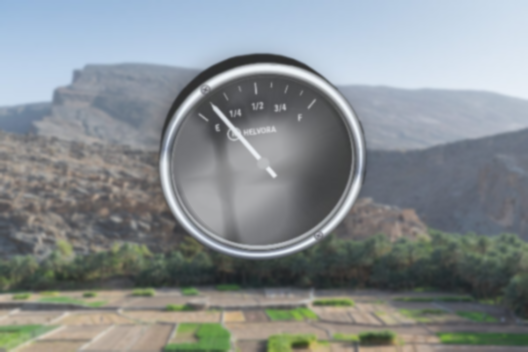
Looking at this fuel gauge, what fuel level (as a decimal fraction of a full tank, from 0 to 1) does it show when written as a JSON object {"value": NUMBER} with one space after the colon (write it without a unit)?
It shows {"value": 0.125}
